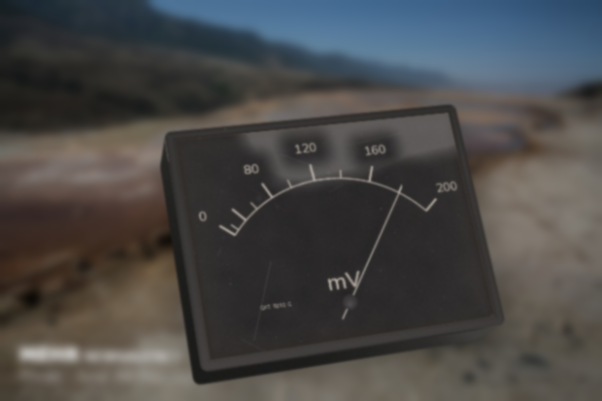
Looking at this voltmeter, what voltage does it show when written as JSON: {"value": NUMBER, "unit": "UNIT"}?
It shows {"value": 180, "unit": "mV"}
